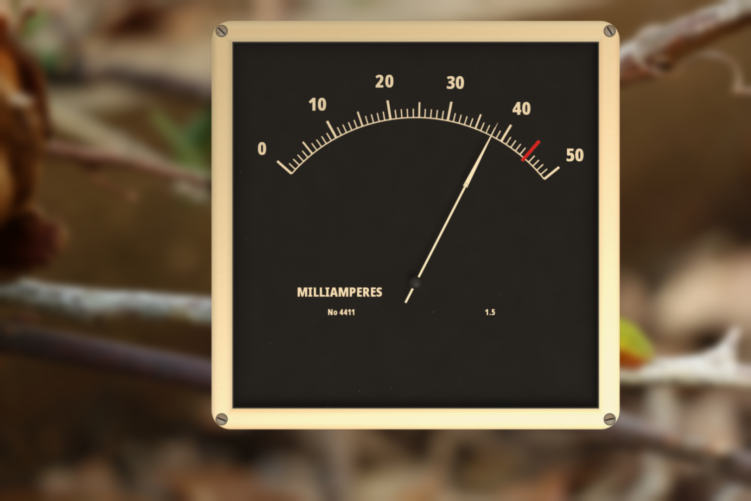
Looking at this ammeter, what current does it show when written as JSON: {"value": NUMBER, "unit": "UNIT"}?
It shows {"value": 38, "unit": "mA"}
